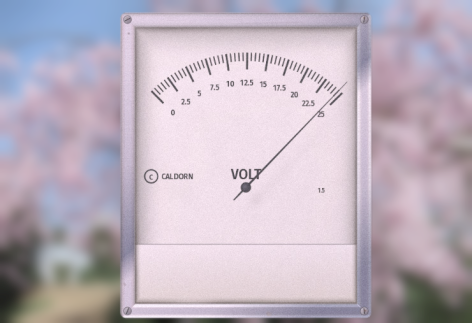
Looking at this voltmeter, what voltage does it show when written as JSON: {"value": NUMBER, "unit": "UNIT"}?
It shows {"value": 24.5, "unit": "V"}
